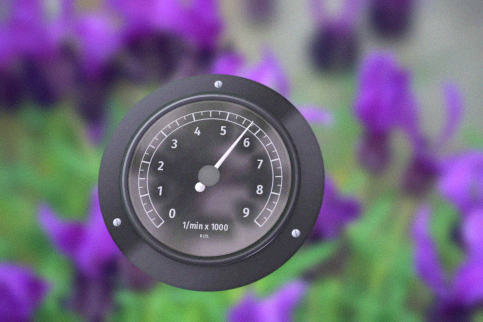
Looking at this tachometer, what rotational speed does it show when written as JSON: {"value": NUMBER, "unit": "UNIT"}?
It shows {"value": 5750, "unit": "rpm"}
